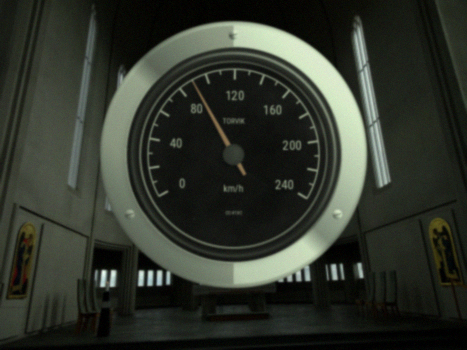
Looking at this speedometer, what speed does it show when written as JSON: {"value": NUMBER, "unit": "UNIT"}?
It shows {"value": 90, "unit": "km/h"}
